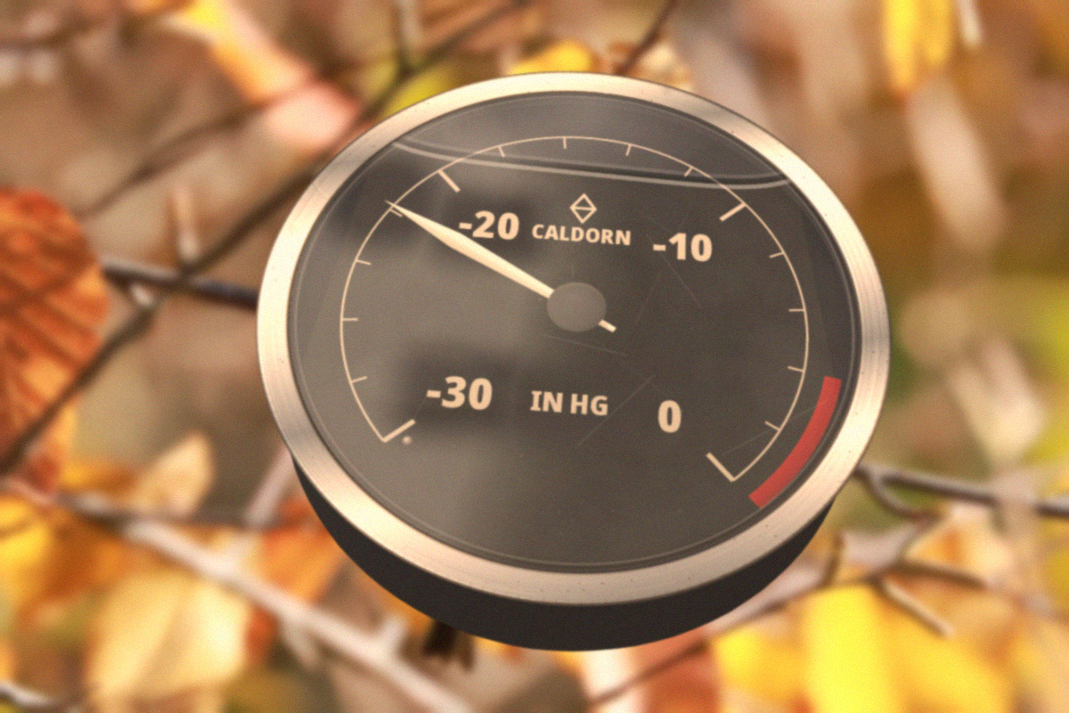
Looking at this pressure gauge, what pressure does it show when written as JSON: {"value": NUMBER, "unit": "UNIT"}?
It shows {"value": -22, "unit": "inHg"}
